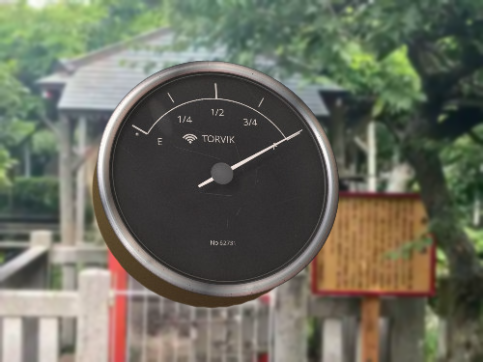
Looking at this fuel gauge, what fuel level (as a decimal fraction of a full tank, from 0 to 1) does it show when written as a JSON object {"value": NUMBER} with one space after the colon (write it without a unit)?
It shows {"value": 1}
